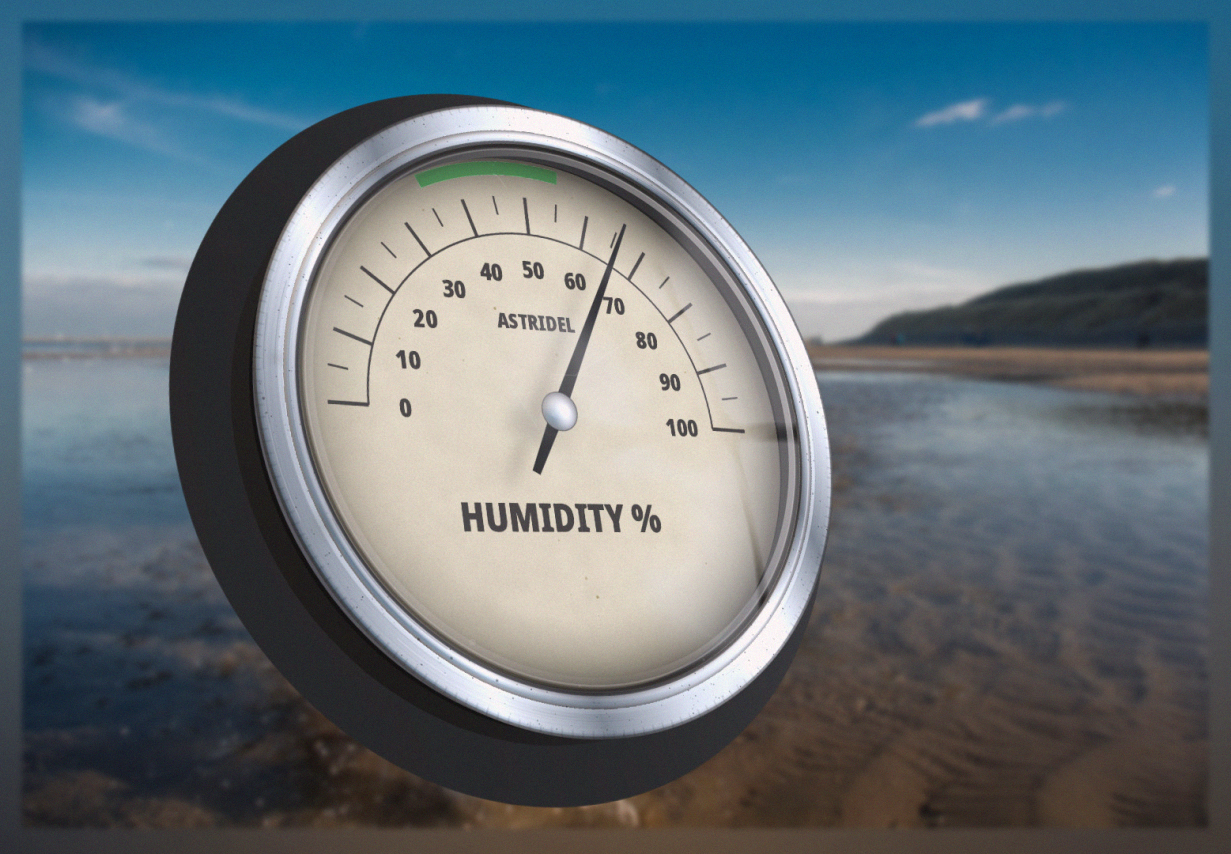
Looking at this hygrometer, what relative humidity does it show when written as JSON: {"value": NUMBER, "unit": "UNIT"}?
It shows {"value": 65, "unit": "%"}
